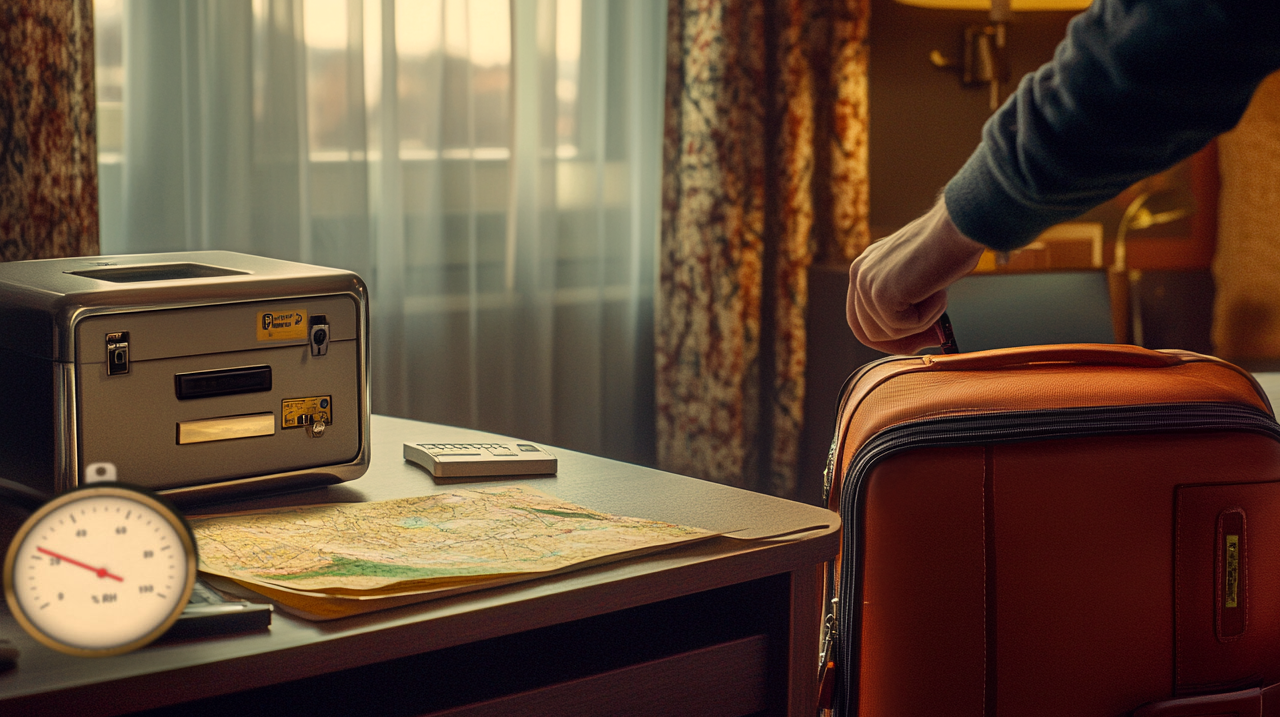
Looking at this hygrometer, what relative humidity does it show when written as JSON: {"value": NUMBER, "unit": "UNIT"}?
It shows {"value": 24, "unit": "%"}
